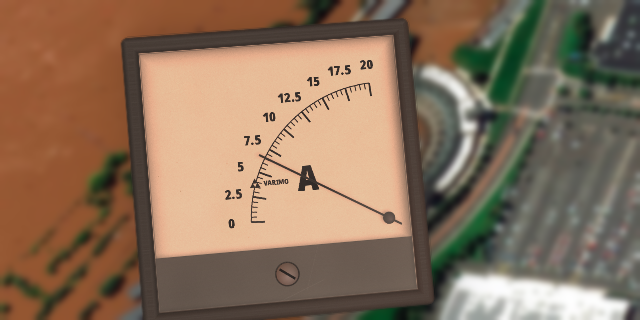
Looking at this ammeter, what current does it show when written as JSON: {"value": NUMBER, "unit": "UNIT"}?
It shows {"value": 6.5, "unit": "A"}
